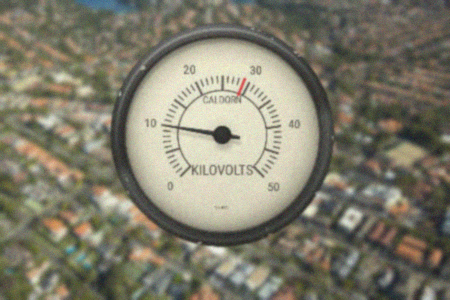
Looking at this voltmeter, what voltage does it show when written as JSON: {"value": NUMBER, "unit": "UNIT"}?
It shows {"value": 10, "unit": "kV"}
